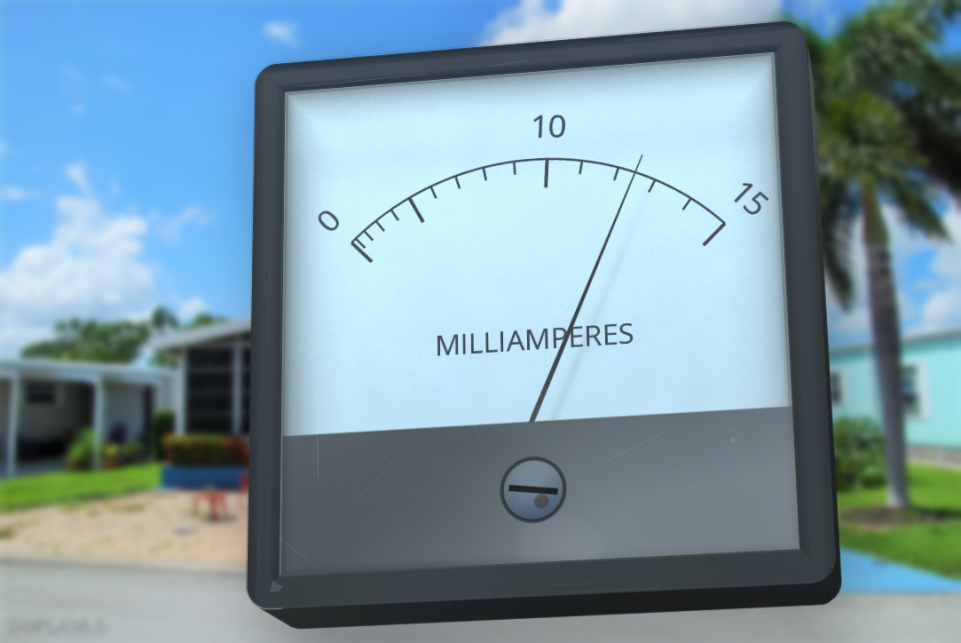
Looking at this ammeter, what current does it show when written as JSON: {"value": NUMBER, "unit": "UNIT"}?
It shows {"value": 12.5, "unit": "mA"}
